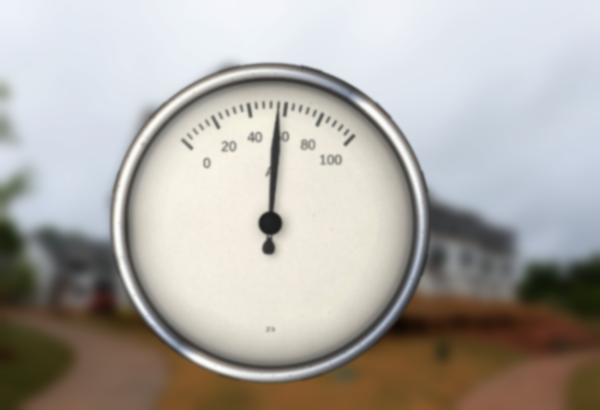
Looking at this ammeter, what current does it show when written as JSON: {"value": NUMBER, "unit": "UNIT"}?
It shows {"value": 56, "unit": "A"}
